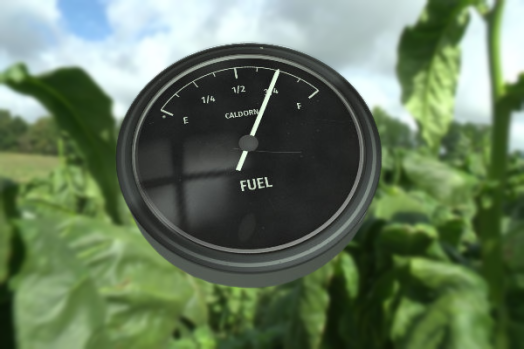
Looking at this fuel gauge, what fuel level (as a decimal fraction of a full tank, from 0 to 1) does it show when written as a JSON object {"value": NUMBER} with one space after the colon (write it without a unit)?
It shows {"value": 0.75}
